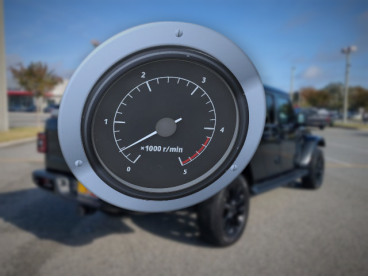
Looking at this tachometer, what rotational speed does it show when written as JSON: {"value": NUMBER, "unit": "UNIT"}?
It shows {"value": 400, "unit": "rpm"}
